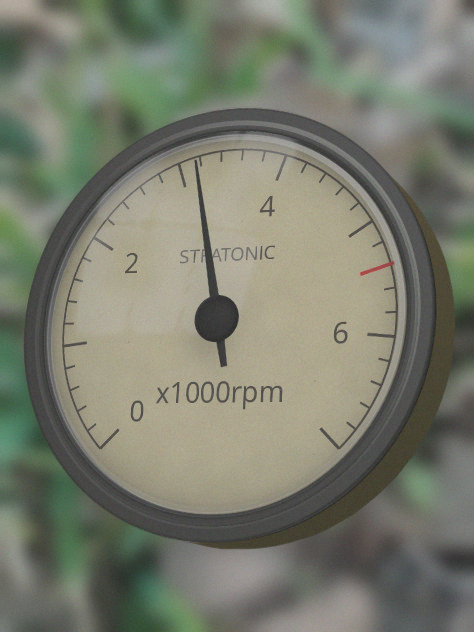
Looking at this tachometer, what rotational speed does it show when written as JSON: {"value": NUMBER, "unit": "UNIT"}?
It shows {"value": 3200, "unit": "rpm"}
